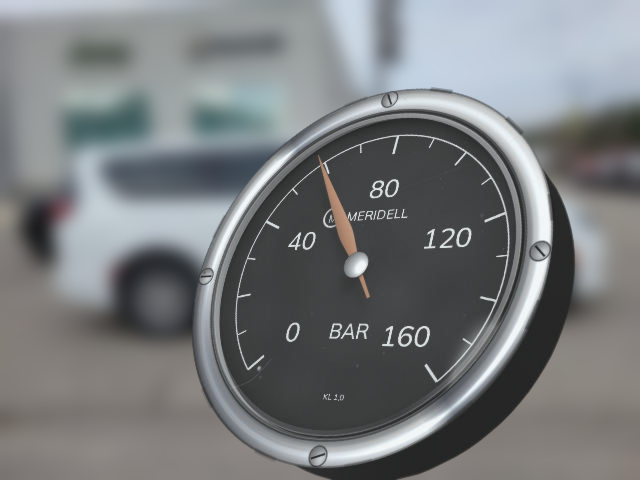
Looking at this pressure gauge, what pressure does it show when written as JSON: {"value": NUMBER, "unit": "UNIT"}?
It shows {"value": 60, "unit": "bar"}
